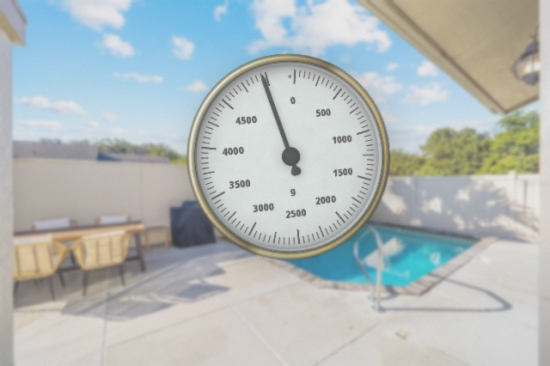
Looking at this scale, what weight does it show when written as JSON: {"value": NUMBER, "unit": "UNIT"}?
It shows {"value": 4950, "unit": "g"}
